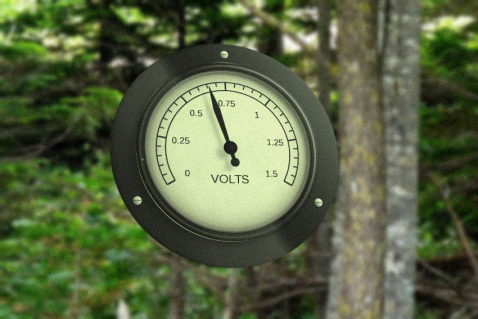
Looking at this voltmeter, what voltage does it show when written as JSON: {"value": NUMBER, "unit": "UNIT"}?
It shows {"value": 0.65, "unit": "V"}
